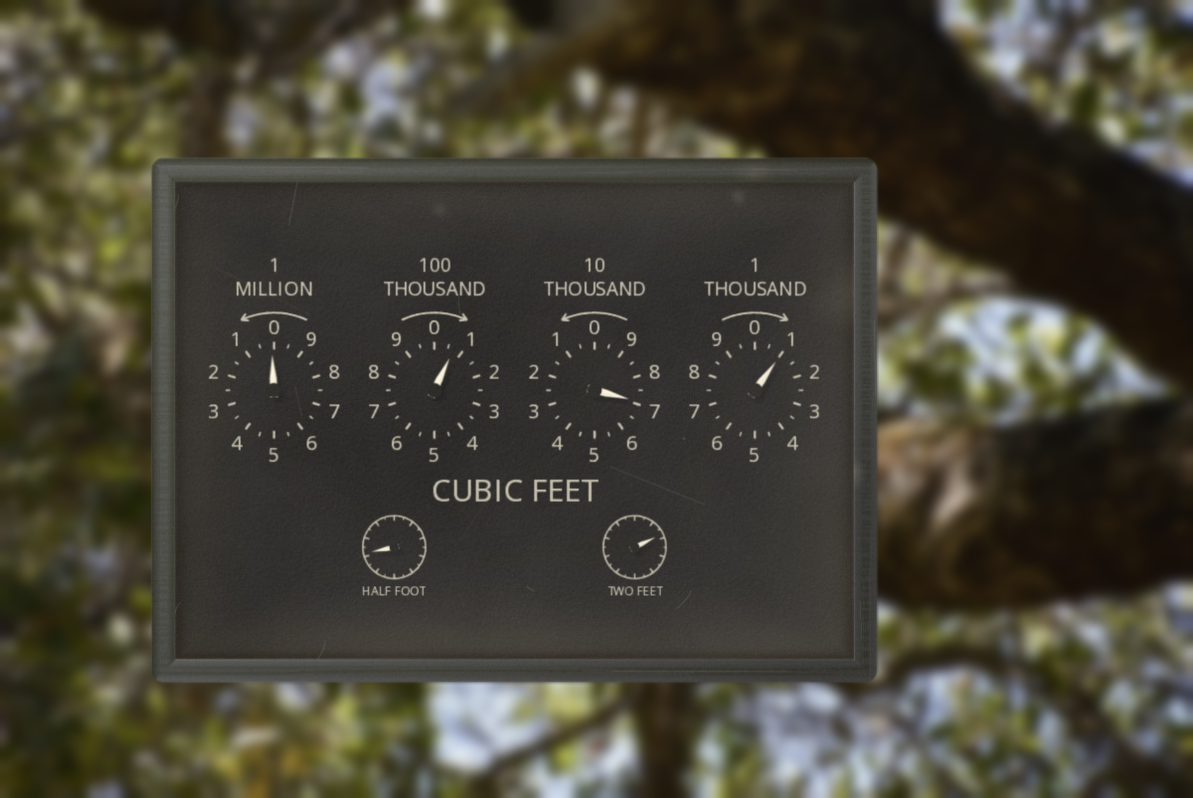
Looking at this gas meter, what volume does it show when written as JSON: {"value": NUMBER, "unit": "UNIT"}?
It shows {"value": 7100, "unit": "ft³"}
